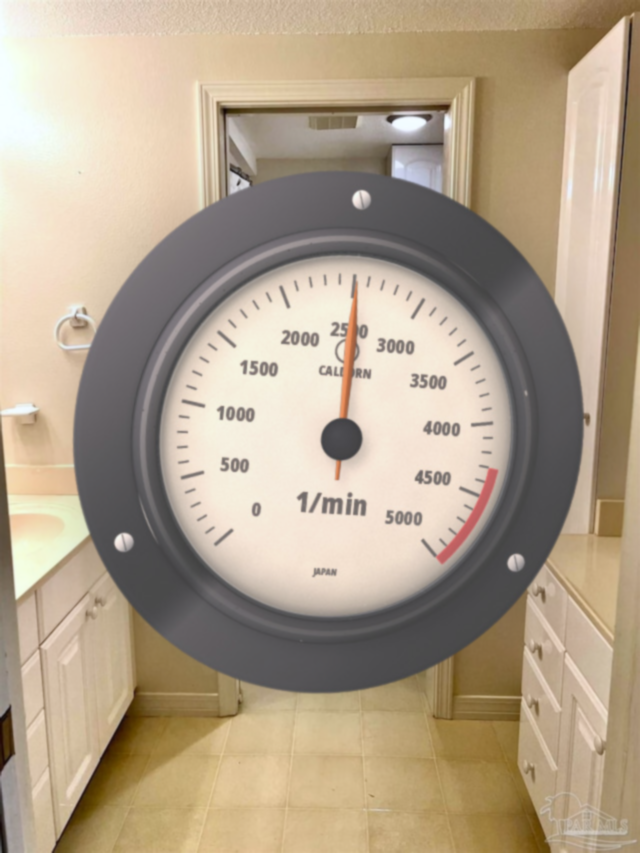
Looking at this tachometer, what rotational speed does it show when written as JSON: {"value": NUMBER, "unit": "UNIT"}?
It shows {"value": 2500, "unit": "rpm"}
